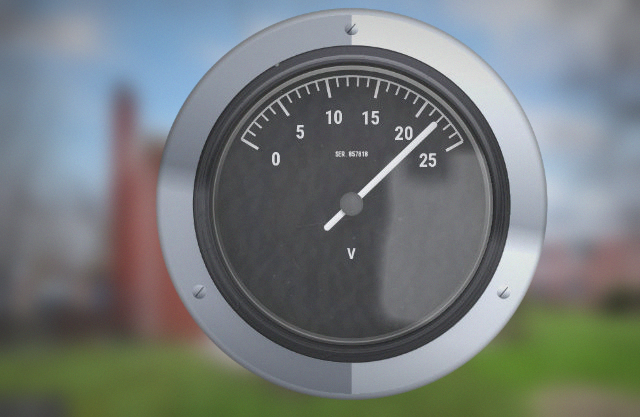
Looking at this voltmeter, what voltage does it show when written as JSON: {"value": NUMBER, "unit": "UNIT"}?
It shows {"value": 22, "unit": "V"}
